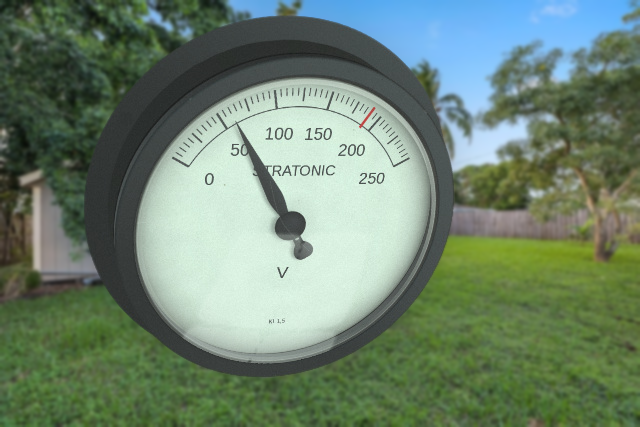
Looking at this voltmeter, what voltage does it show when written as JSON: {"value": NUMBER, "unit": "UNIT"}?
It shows {"value": 60, "unit": "V"}
